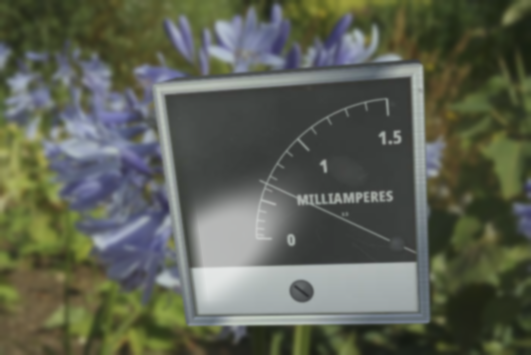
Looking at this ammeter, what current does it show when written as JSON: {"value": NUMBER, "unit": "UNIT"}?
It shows {"value": 0.65, "unit": "mA"}
